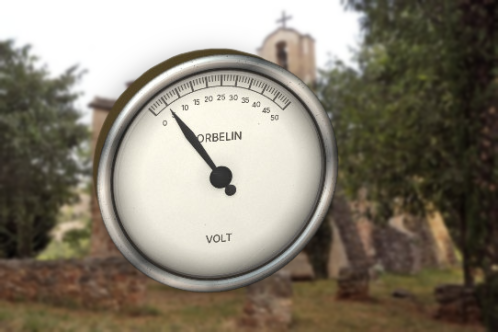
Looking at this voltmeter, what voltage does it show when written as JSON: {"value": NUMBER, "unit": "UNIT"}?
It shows {"value": 5, "unit": "V"}
